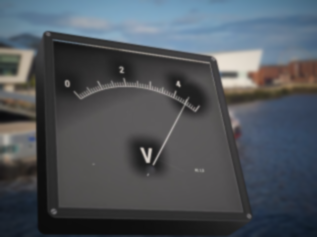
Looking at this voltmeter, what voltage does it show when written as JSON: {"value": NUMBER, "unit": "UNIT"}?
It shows {"value": 4.5, "unit": "V"}
